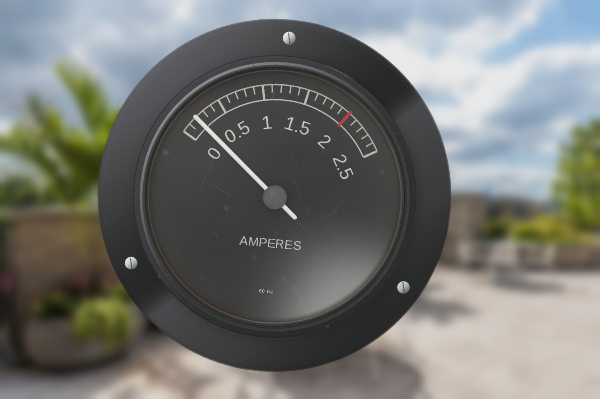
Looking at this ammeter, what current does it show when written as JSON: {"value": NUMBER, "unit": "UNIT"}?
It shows {"value": 0.2, "unit": "A"}
